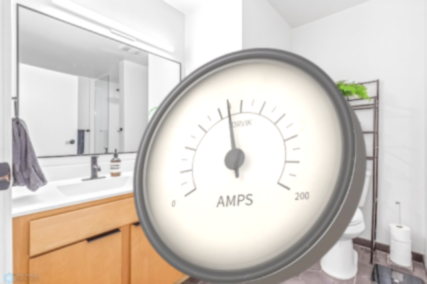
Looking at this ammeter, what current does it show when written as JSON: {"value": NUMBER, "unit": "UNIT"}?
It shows {"value": 90, "unit": "A"}
